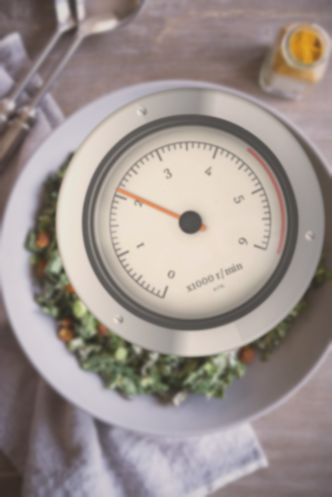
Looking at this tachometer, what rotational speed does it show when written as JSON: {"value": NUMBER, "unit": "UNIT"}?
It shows {"value": 2100, "unit": "rpm"}
